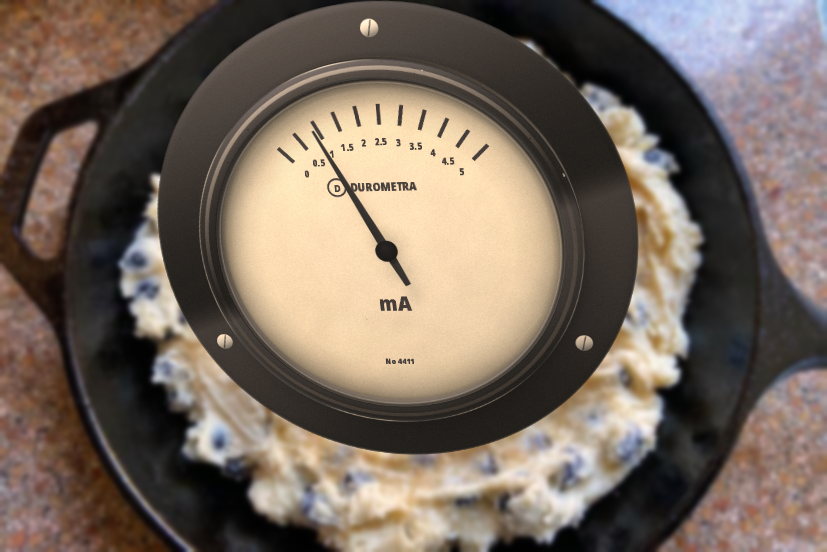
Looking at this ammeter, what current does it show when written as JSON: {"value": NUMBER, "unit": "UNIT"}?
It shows {"value": 1, "unit": "mA"}
